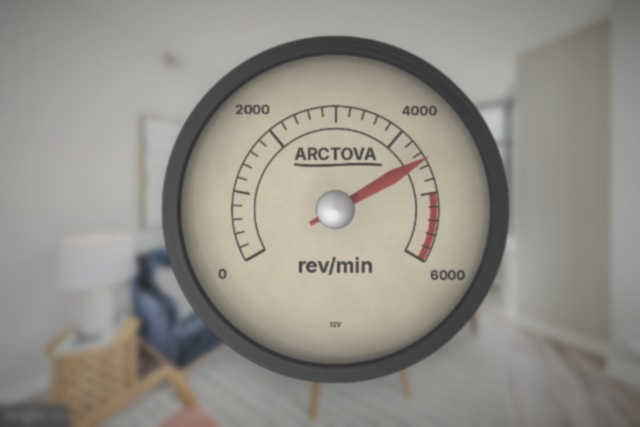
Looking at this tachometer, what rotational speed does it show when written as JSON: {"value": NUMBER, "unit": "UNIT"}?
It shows {"value": 4500, "unit": "rpm"}
